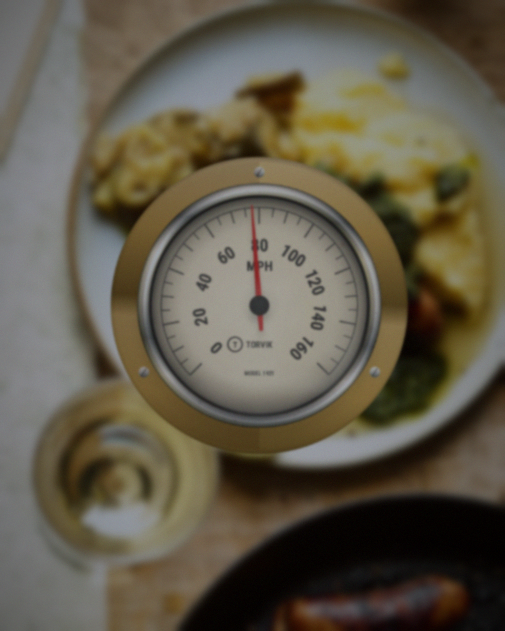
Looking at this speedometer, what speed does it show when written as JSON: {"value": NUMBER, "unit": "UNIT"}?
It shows {"value": 77.5, "unit": "mph"}
